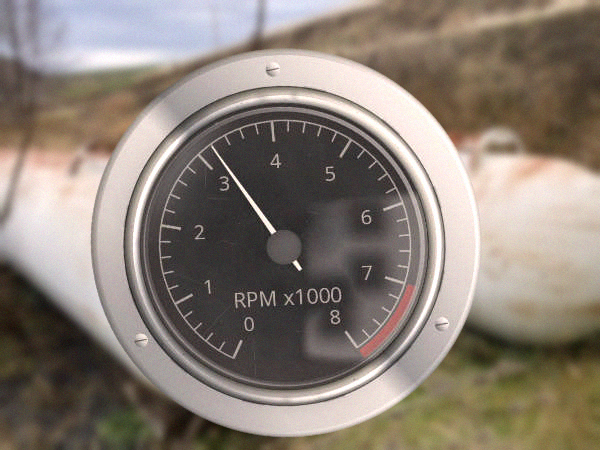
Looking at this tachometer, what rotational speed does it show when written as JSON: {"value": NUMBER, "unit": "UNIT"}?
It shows {"value": 3200, "unit": "rpm"}
